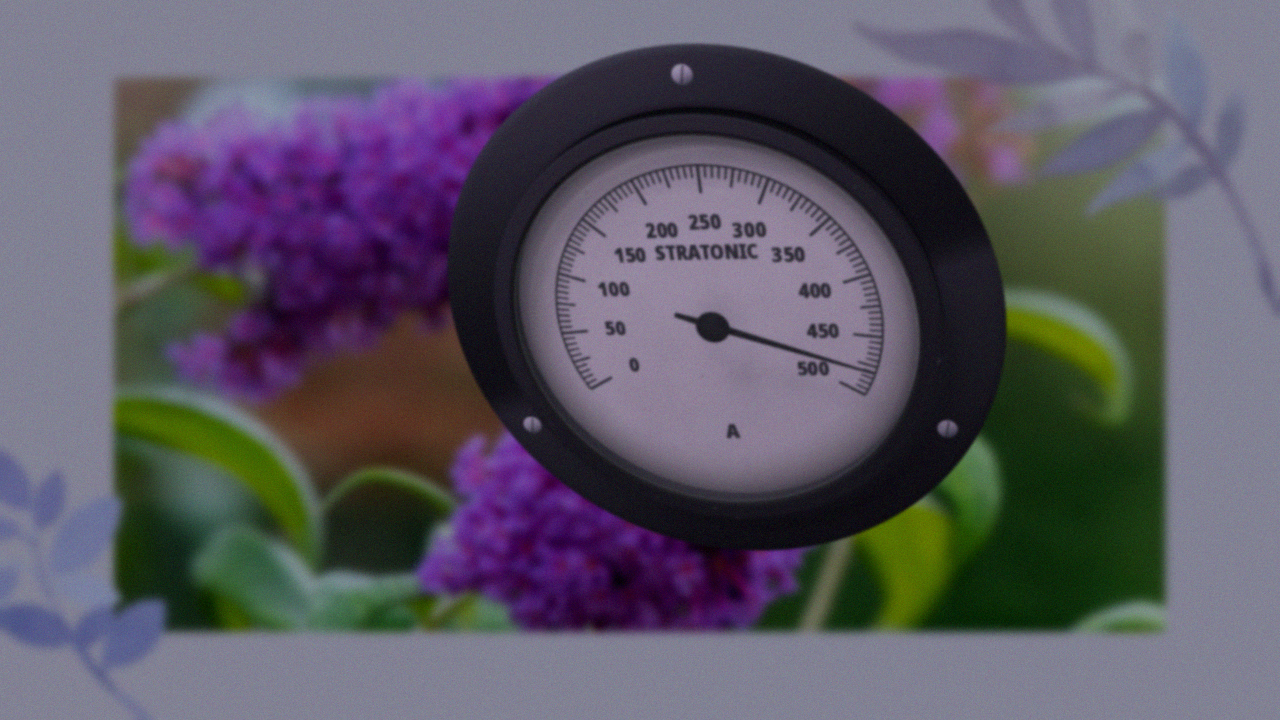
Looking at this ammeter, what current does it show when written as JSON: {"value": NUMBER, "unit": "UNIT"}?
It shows {"value": 475, "unit": "A"}
